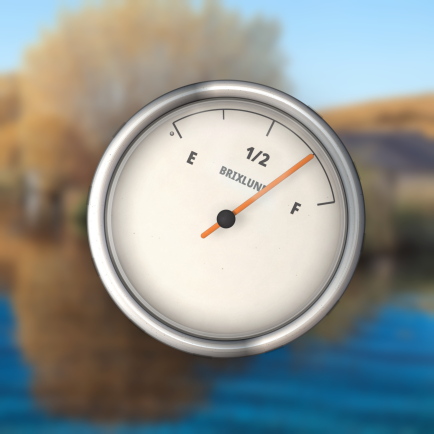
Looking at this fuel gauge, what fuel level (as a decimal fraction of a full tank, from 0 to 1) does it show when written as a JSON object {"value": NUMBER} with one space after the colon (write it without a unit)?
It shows {"value": 0.75}
